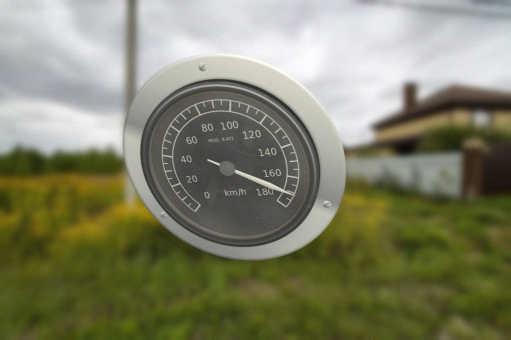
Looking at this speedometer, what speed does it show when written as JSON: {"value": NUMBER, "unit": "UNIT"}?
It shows {"value": 170, "unit": "km/h"}
